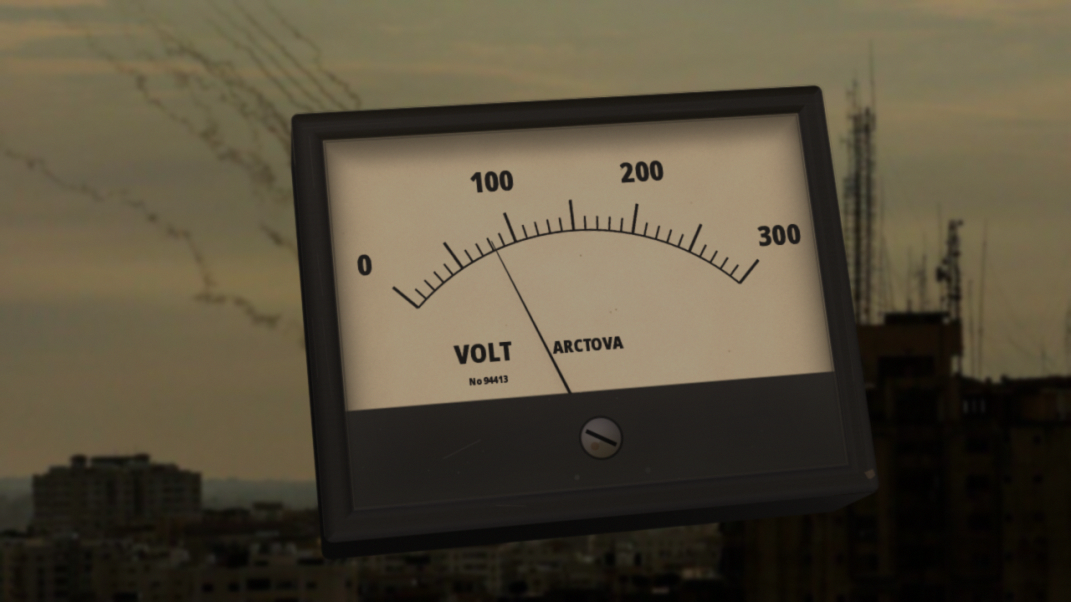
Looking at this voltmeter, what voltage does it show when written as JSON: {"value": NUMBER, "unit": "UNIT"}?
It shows {"value": 80, "unit": "V"}
